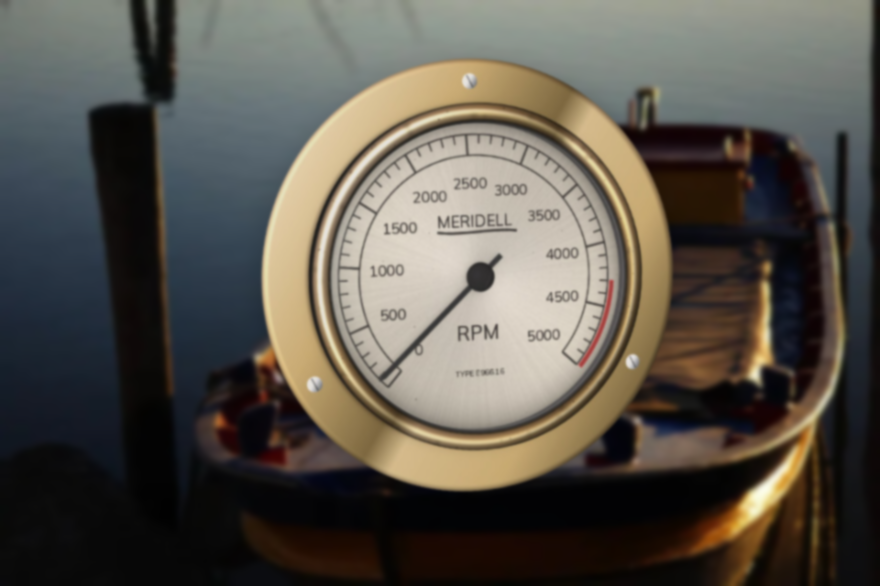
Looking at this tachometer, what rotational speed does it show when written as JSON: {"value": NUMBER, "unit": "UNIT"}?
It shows {"value": 100, "unit": "rpm"}
